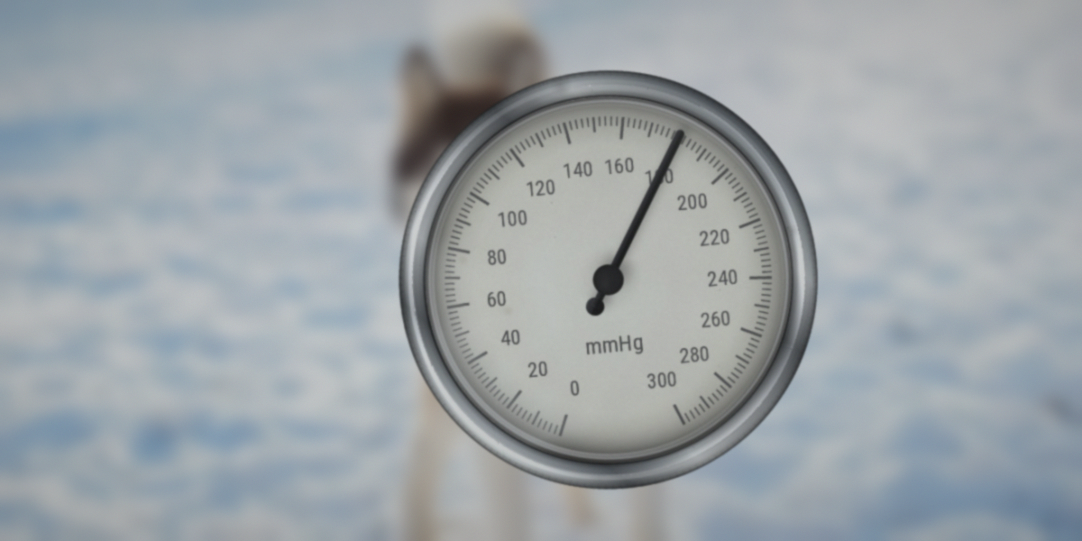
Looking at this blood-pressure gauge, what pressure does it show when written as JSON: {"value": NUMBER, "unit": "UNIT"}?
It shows {"value": 180, "unit": "mmHg"}
